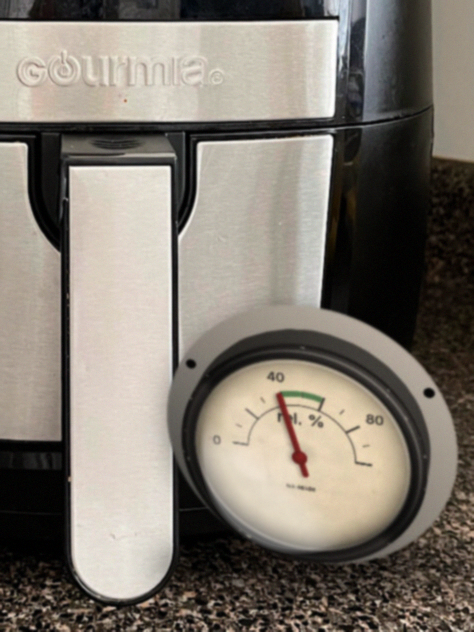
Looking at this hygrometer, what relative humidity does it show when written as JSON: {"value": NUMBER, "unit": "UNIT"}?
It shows {"value": 40, "unit": "%"}
